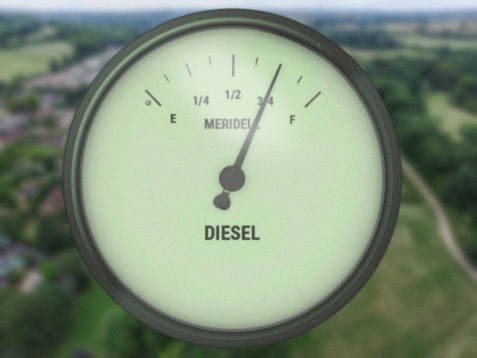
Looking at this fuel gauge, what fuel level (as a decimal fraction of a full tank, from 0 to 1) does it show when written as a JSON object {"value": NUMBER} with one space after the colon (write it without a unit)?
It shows {"value": 0.75}
